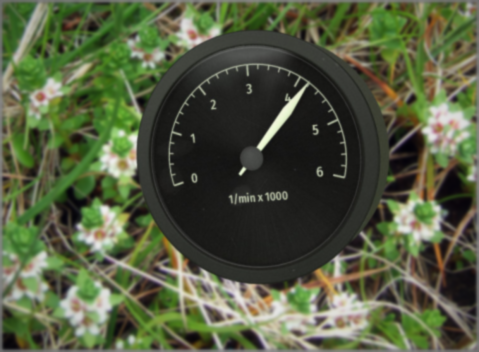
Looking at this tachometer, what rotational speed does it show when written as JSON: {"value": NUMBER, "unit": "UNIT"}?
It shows {"value": 4200, "unit": "rpm"}
